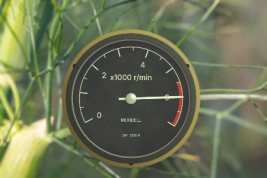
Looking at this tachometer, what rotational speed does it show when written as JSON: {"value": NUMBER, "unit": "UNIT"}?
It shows {"value": 6000, "unit": "rpm"}
